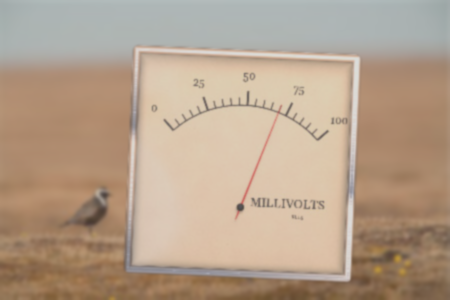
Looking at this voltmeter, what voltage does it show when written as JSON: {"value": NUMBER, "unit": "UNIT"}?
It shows {"value": 70, "unit": "mV"}
